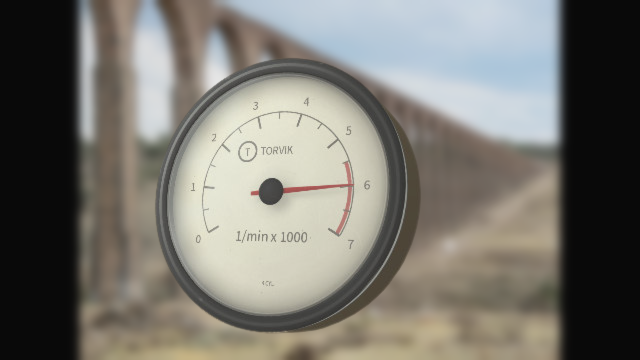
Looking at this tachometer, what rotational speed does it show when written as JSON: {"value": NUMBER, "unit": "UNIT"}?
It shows {"value": 6000, "unit": "rpm"}
